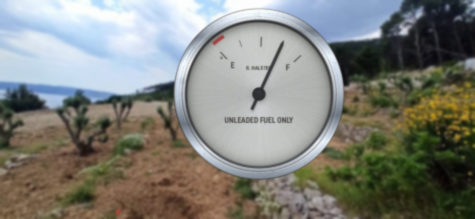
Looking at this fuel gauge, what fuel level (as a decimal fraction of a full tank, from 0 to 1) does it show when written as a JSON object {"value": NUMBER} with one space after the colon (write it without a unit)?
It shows {"value": 0.75}
